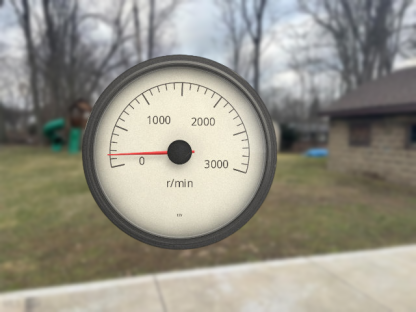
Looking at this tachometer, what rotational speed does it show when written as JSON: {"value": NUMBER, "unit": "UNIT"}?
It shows {"value": 150, "unit": "rpm"}
